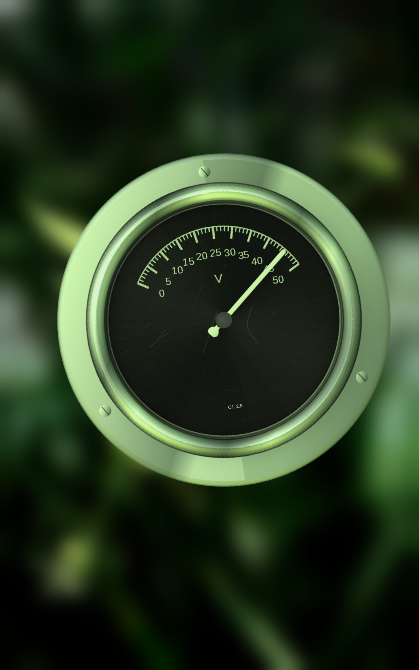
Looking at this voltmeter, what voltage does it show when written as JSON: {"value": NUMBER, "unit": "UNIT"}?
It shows {"value": 45, "unit": "V"}
